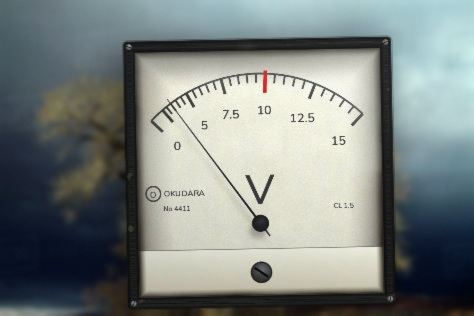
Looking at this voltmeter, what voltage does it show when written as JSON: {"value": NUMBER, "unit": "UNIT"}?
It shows {"value": 3.5, "unit": "V"}
